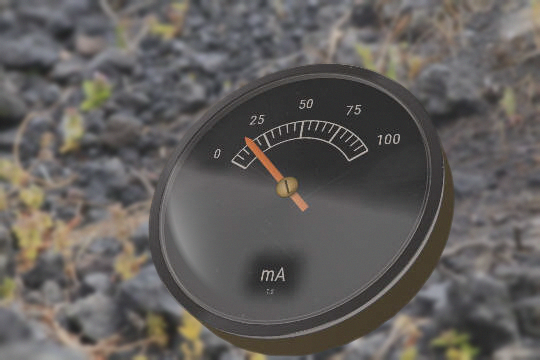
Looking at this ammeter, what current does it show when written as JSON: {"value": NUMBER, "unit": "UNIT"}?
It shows {"value": 15, "unit": "mA"}
